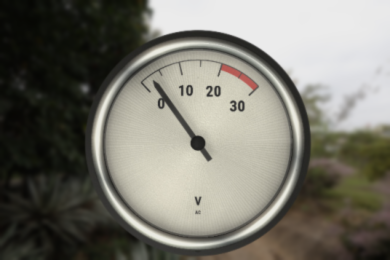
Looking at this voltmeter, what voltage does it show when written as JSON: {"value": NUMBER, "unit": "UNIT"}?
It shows {"value": 2.5, "unit": "V"}
